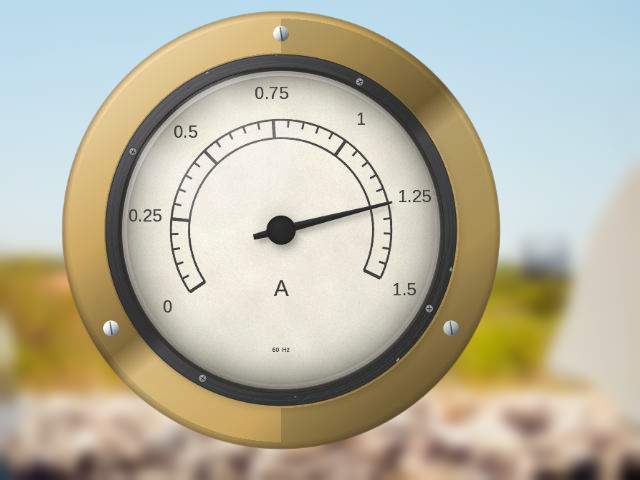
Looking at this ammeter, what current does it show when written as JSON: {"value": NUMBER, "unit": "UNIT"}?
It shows {"value": 1.25, "unit": "A"}
